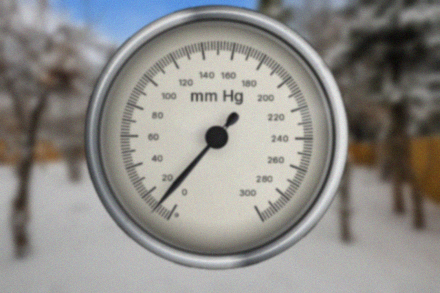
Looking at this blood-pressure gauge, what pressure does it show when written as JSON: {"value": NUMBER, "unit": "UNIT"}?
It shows {"value": 10, "unit": "mmHg"}
